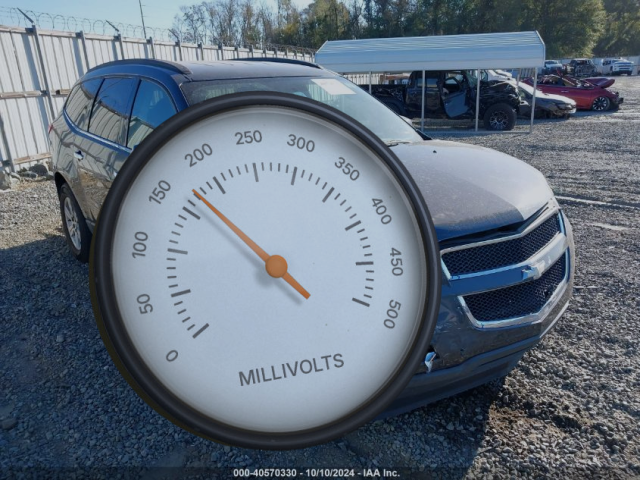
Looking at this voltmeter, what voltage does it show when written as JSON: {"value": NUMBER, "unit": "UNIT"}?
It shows {"value": 170, "unit": "mV"}
